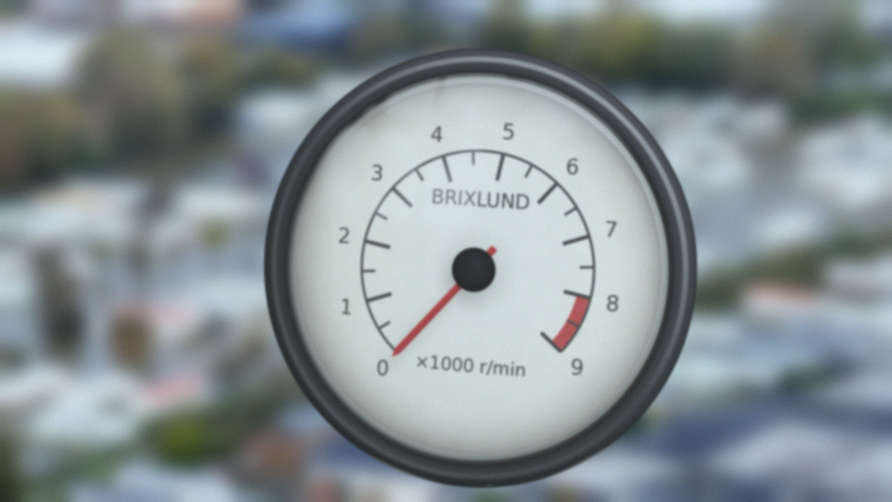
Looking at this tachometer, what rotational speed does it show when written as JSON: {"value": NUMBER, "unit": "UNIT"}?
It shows {"value": 0, "unit": "rpm"}
